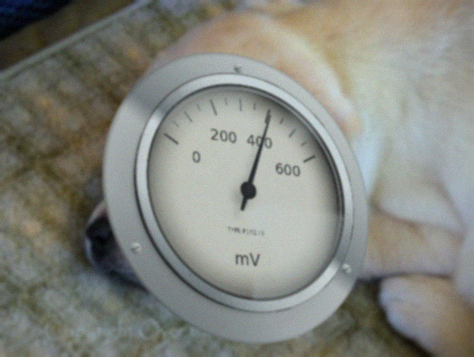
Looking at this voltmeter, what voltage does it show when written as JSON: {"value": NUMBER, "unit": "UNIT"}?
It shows {"value": 400, "unit": "mV"}
